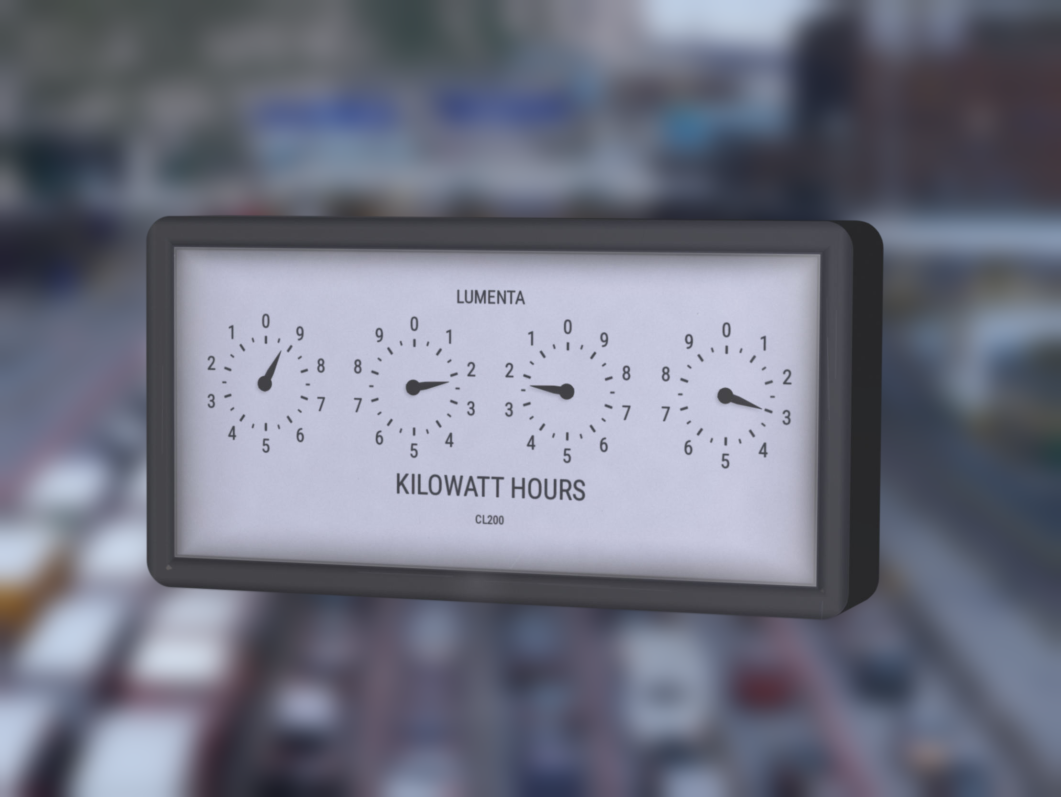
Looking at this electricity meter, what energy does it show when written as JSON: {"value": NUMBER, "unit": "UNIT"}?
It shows {"value": 9223, "unit": "kWh"}
